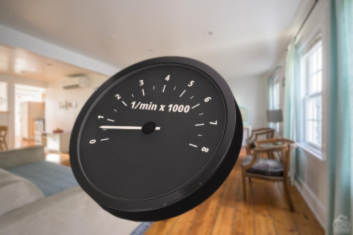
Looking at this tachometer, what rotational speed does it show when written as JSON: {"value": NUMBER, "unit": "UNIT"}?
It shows {"value": 500, "unit": "rpm"}
